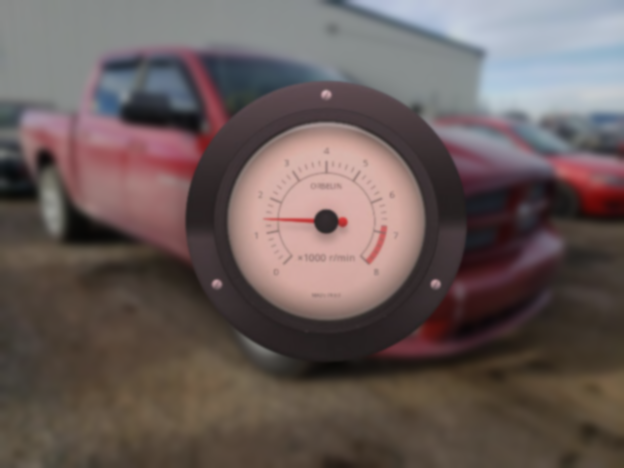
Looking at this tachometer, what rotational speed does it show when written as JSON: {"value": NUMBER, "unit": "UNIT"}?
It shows {"value": 1400, "unit": "rpm"}
